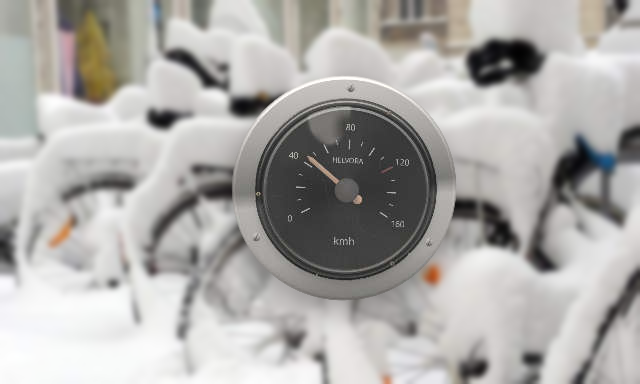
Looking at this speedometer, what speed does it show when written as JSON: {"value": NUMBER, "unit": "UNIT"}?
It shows {"value": 45, "unit": "km/h"}
